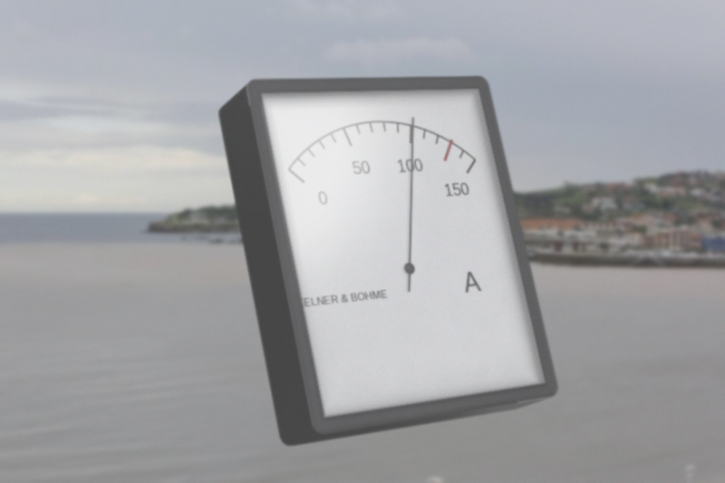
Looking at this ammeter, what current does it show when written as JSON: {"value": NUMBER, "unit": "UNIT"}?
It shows {"value": 100, "unit": "A"}
